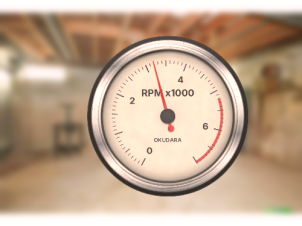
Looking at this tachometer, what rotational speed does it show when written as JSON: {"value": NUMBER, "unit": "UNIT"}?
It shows {"value": 3200, "unit": "rpm"}
